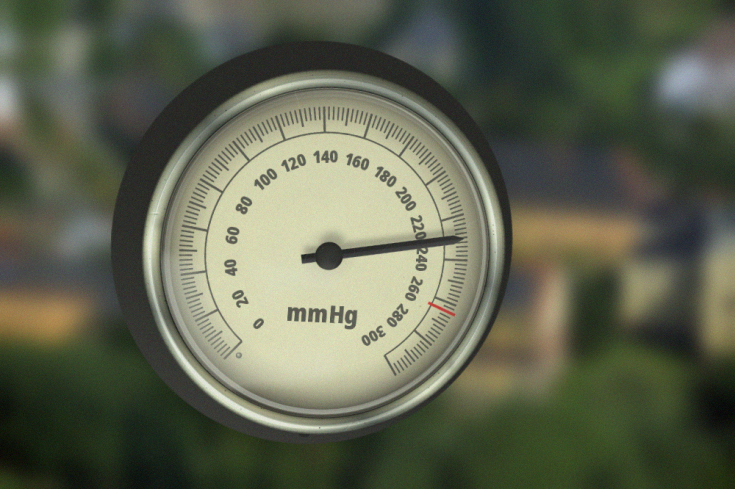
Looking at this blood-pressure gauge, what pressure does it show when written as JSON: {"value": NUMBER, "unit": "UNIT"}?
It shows {"value": 230, "unit": "mmHg"}
